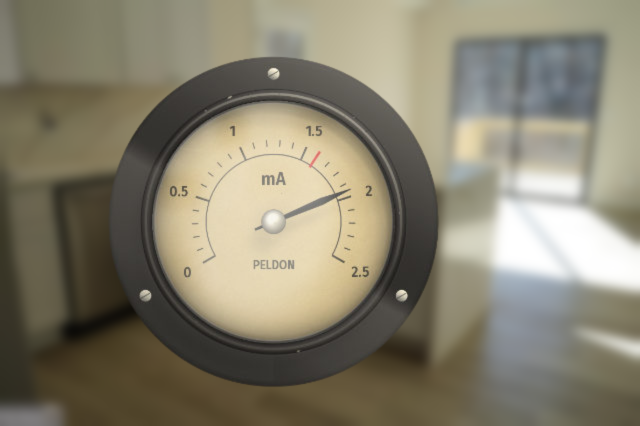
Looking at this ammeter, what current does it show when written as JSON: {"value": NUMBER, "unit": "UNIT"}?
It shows {"value": 1.95, "unit": "mA"}
